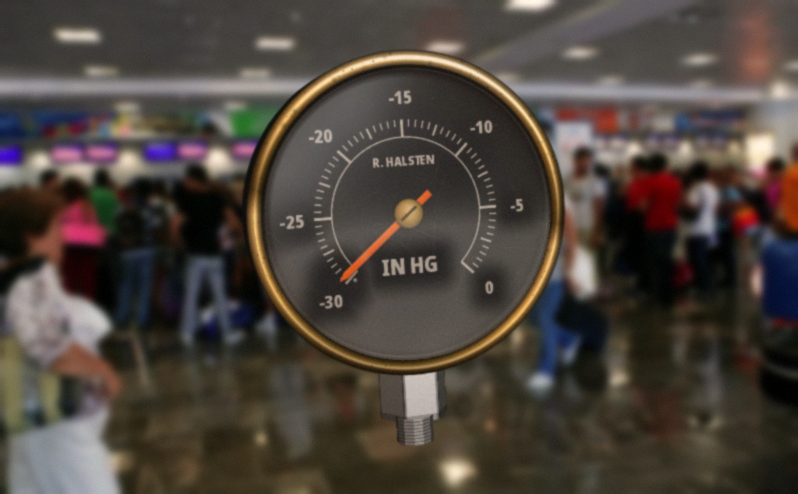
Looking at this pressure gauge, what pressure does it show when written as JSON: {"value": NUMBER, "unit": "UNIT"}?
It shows {"value": -29.5, "unit": "inHg"}
